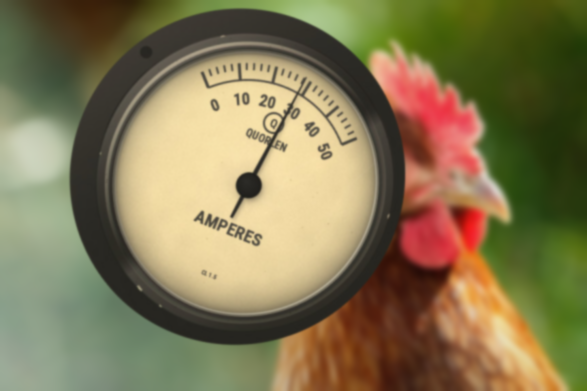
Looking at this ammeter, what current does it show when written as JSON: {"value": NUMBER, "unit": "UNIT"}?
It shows {"value": 28, "unit": "A"}
